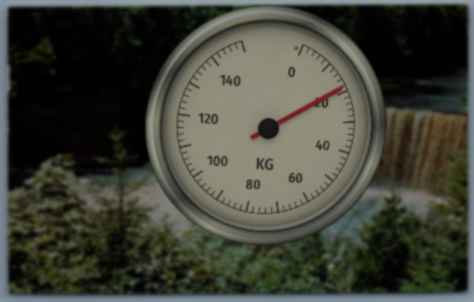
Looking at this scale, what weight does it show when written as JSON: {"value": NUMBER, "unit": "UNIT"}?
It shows {"value": 18, "unit": "kg"}
